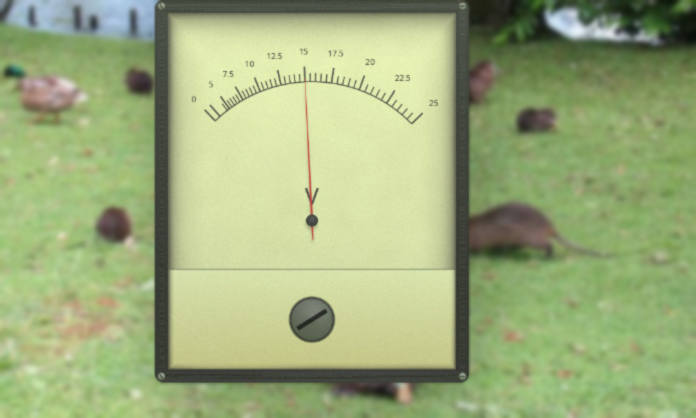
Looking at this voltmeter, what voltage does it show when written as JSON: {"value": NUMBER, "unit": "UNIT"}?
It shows {"value": 15, "unit": "V"}
